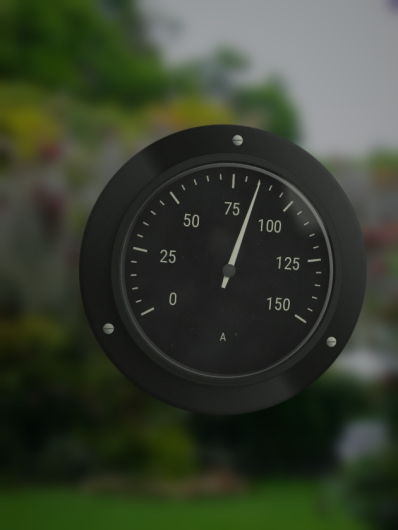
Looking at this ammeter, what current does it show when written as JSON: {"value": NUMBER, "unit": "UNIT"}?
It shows {"value": 85, "unit": "A"}
